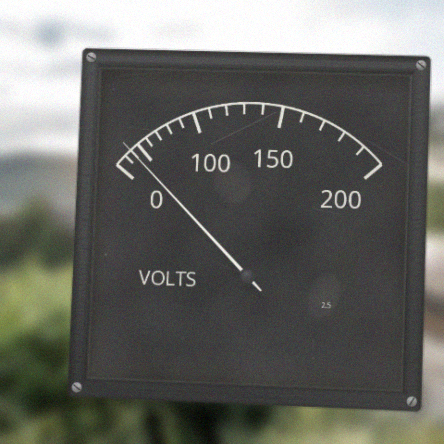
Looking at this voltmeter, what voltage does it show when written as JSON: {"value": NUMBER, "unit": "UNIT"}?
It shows {"value": 40, "unit": "V"}
